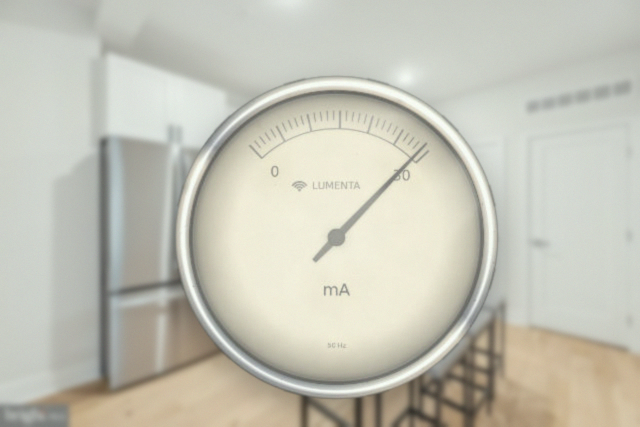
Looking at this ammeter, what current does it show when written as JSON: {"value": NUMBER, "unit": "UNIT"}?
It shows {"value": 29, "unit": "mA"}
